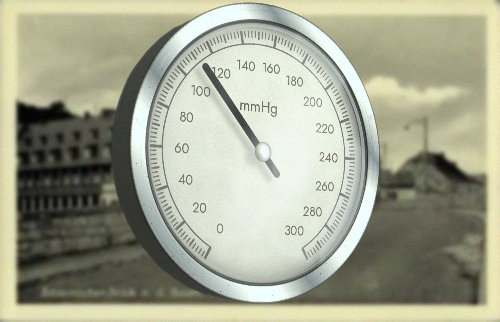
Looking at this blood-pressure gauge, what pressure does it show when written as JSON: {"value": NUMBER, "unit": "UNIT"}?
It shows {"value": 110, "unit": "mmHg"}
